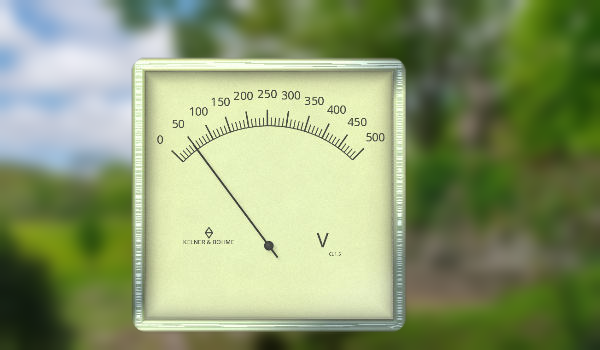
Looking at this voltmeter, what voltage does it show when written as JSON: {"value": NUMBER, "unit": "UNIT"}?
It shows {"value": 50, "unit": "V"}
